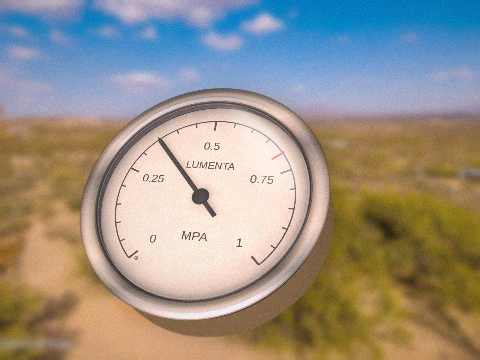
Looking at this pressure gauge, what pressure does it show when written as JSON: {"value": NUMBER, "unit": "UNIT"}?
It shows {"value": 0.35, "unit": "MPa"}
